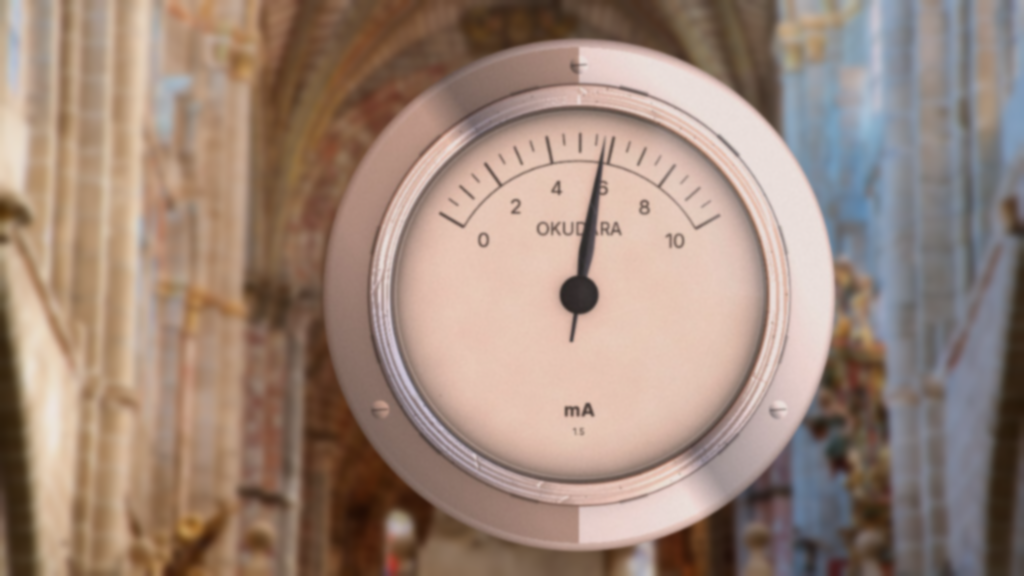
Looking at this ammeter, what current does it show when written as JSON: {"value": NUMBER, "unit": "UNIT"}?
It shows {"value": 5.75, "unit": "mA"}
